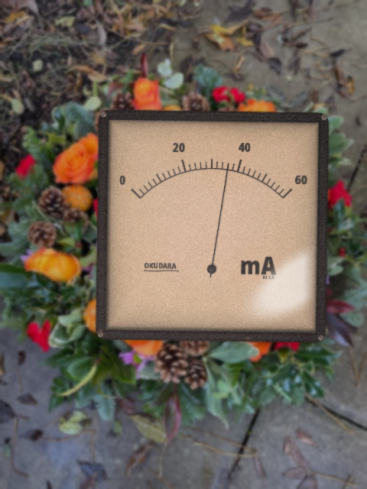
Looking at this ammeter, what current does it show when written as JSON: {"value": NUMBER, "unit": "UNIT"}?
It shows {"value": 36, "unit": "mA"}
